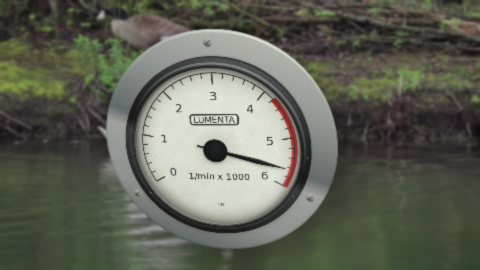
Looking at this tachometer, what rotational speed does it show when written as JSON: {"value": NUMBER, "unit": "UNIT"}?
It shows {"value": 5600, "unit": "rpm"}
